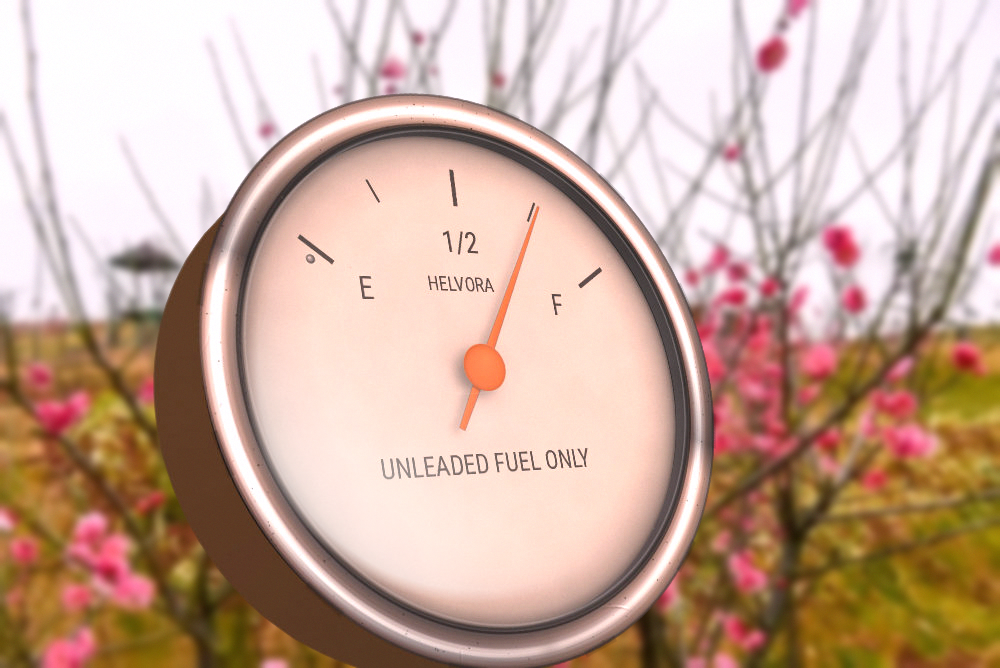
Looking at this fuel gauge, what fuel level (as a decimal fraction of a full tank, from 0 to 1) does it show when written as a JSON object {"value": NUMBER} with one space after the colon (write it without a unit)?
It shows {"value": 0.75}
